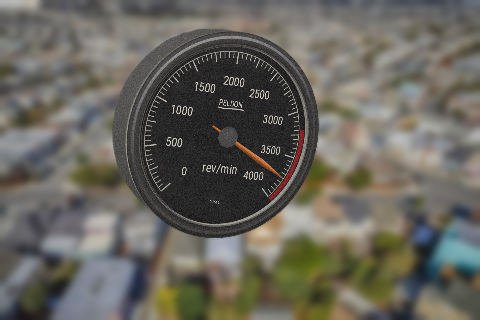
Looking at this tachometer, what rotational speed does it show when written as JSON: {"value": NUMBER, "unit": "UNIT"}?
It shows {"value": 3750, "unit": "rpm"}
